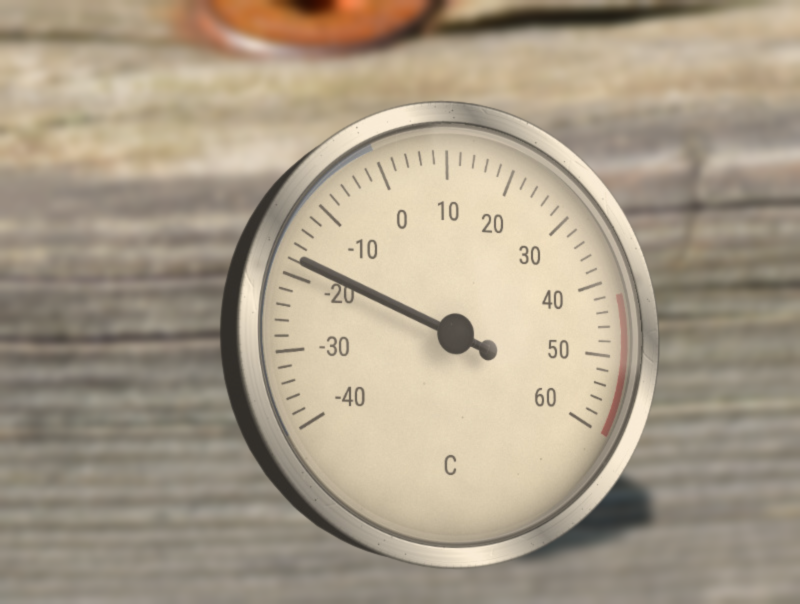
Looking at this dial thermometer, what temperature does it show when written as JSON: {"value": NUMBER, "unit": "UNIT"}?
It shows {"value": -18, "unit": "°C"}
